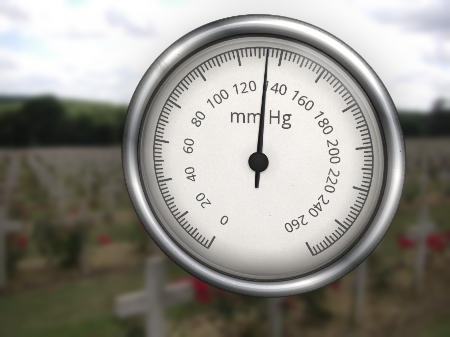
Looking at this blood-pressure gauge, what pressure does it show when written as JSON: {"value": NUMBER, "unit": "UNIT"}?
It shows {"value": 134, "unit": "mmHg"}
